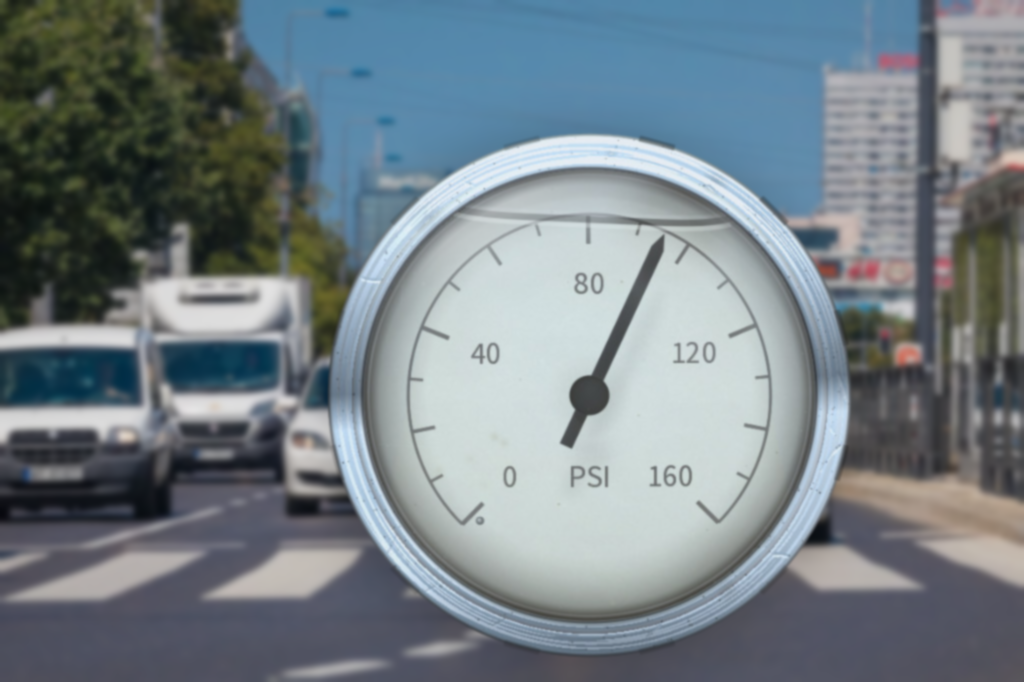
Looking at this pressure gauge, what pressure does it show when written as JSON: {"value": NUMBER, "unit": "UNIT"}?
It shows {"value": 95, "unit": "psi"}
